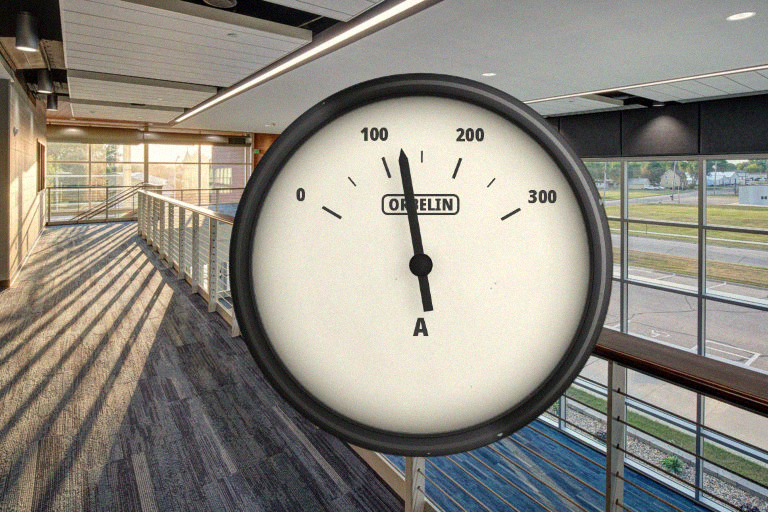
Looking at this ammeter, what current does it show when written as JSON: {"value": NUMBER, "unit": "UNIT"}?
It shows {"value": 125, "unit": "A"}
